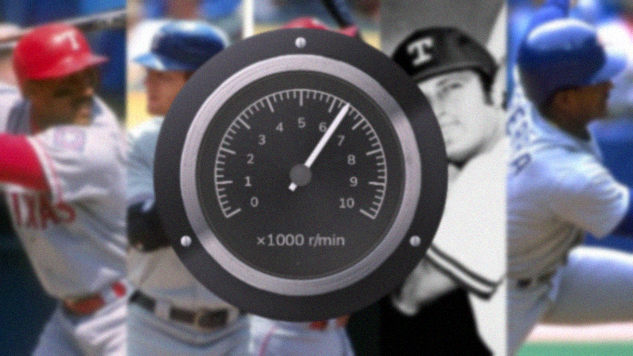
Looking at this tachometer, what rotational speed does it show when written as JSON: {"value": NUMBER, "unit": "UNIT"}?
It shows {"value": 6400, "unit": "rpm"}
